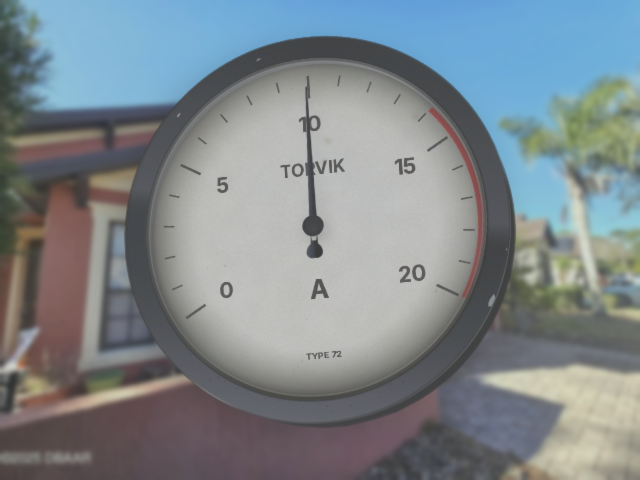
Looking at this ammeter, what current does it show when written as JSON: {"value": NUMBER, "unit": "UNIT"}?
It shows {"value": 10, "unit": "A"}
